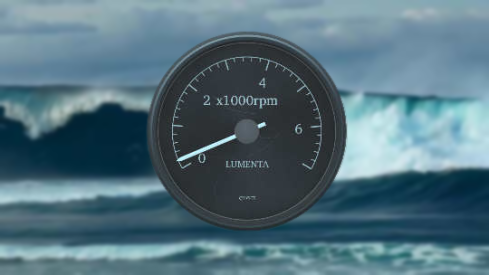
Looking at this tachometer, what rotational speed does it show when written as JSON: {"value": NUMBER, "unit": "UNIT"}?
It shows {"value": 200, "unit": "rpm"}
